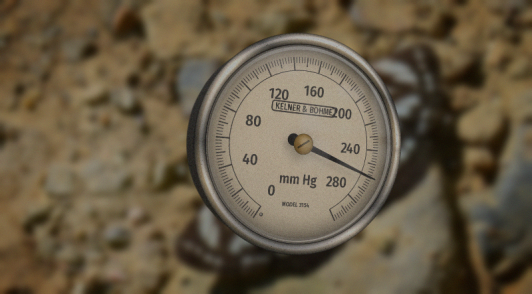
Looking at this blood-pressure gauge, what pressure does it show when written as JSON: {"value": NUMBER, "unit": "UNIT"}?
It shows {"value": 260, "unit": "mmHg"}
